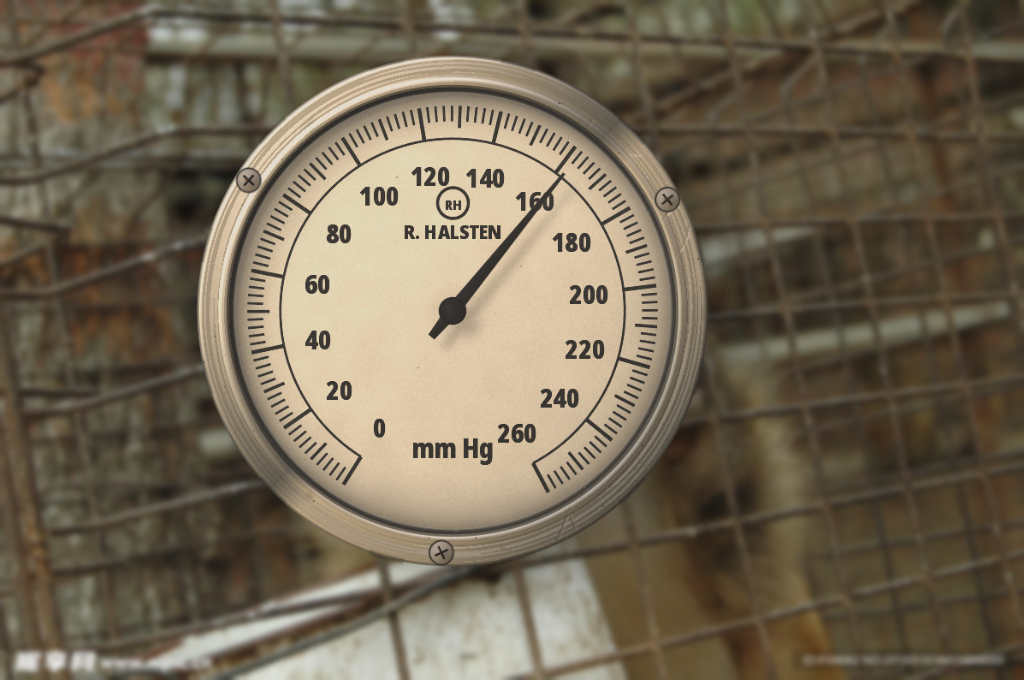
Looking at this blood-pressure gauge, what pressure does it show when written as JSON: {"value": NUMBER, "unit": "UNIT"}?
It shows {"value": 162, "unit": "mmHg"}
